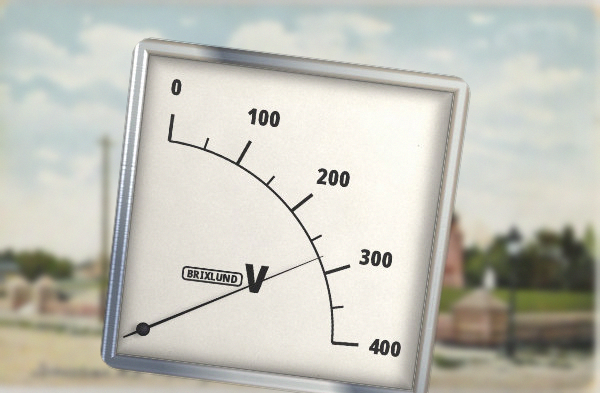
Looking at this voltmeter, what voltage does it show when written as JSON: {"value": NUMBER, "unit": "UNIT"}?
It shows {"value": 275, "unit": "V"}
